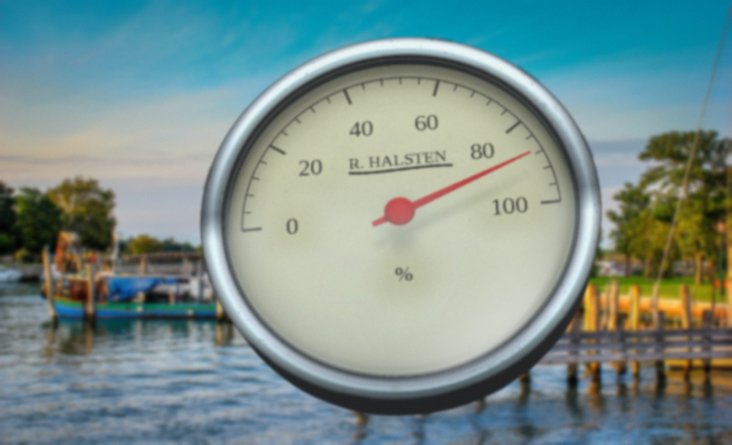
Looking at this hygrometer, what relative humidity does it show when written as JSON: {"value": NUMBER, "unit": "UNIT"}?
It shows {"value": 88, "unit": "%"}
